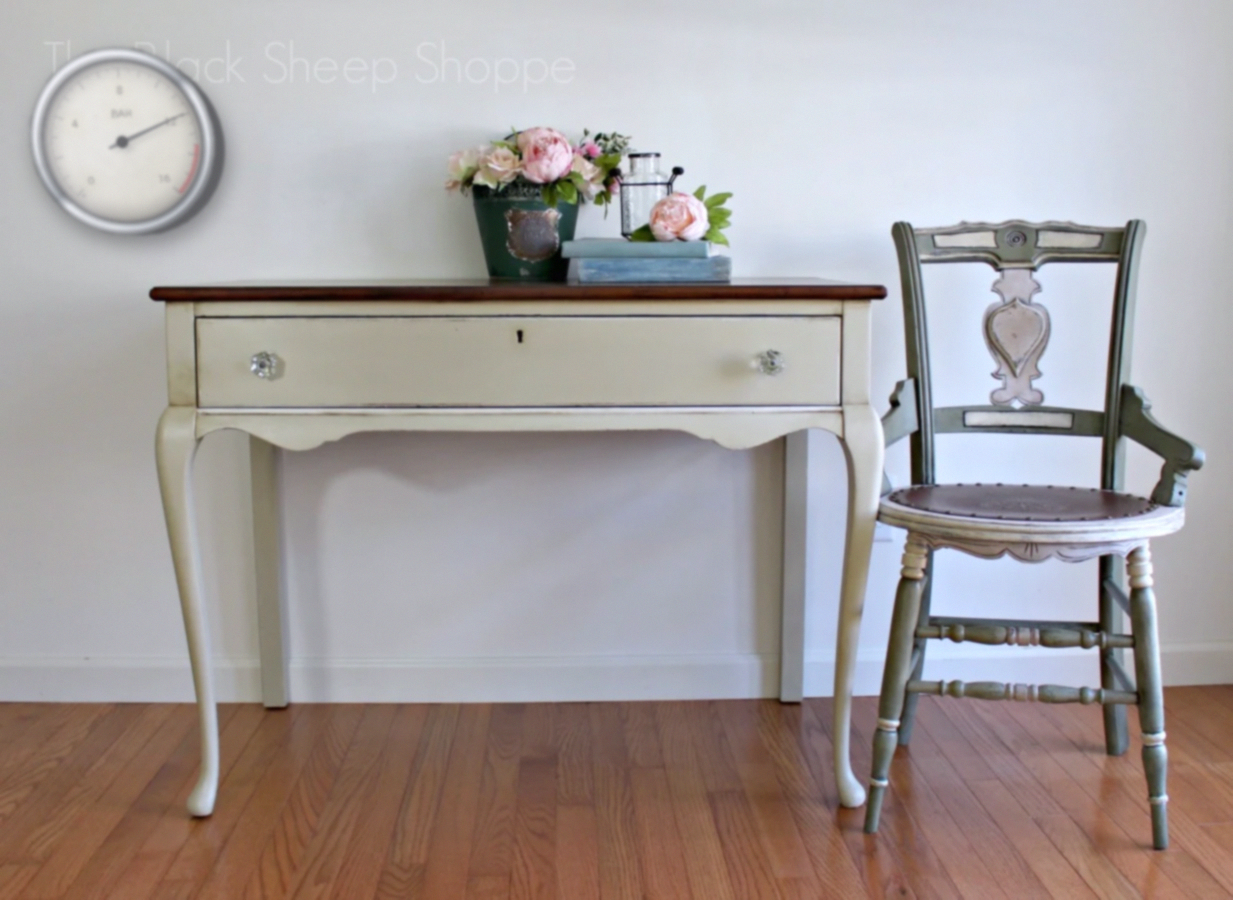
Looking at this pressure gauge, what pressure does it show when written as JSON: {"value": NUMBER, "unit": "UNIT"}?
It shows {"value": 12, "unit": "bar"}
